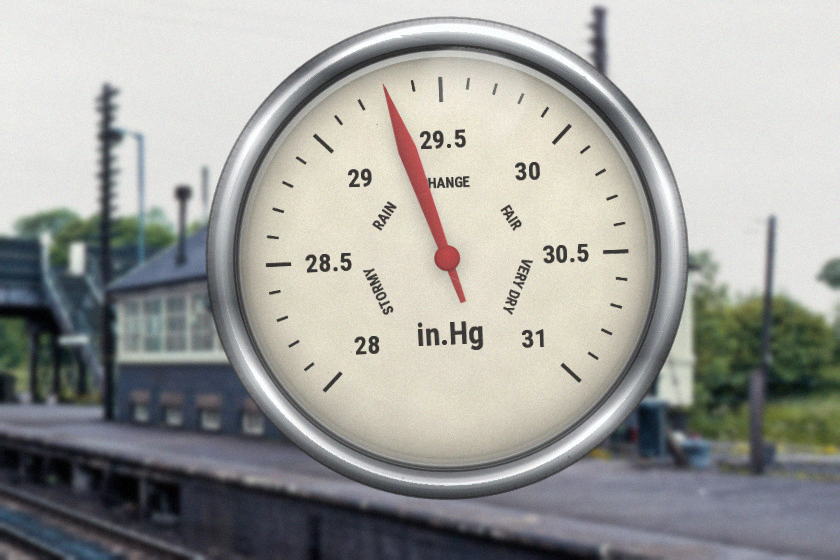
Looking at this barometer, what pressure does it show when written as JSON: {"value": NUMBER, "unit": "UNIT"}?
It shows {"value": 29.3, "unit": "inHg"}
